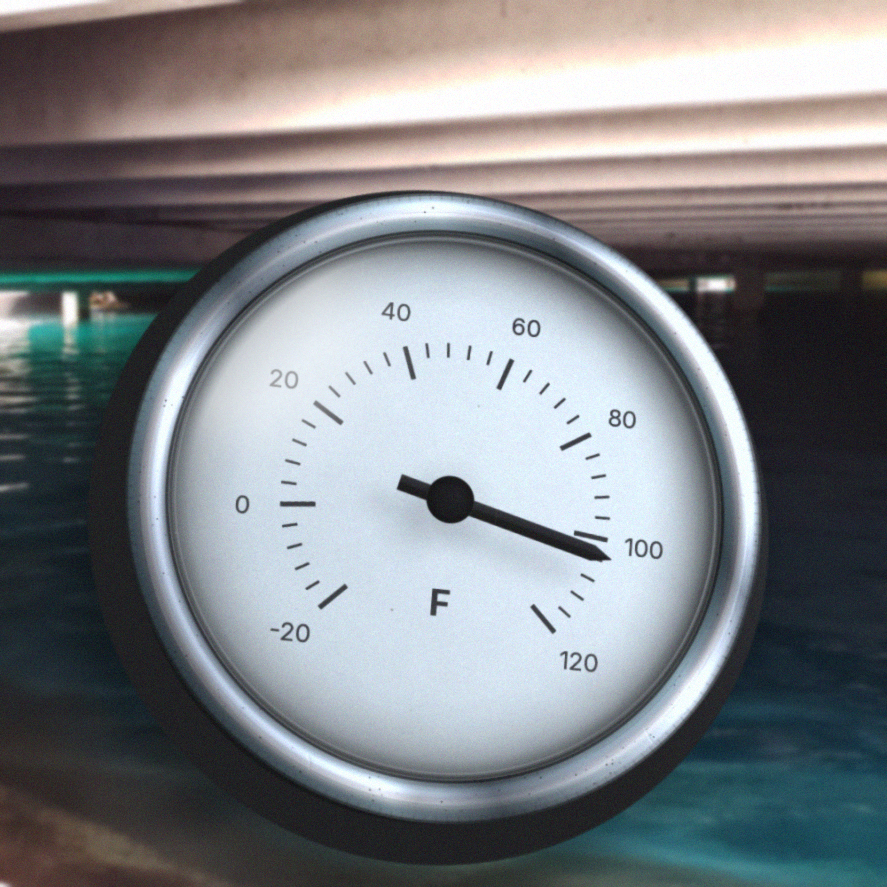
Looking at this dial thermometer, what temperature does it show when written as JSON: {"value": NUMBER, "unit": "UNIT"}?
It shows {"value": 104, "unit": "°F"}
